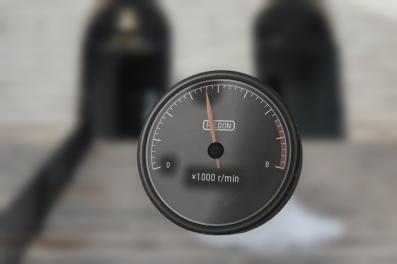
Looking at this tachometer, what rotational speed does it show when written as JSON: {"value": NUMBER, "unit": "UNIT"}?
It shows {"value": 3600, "unit": "rpm"}
